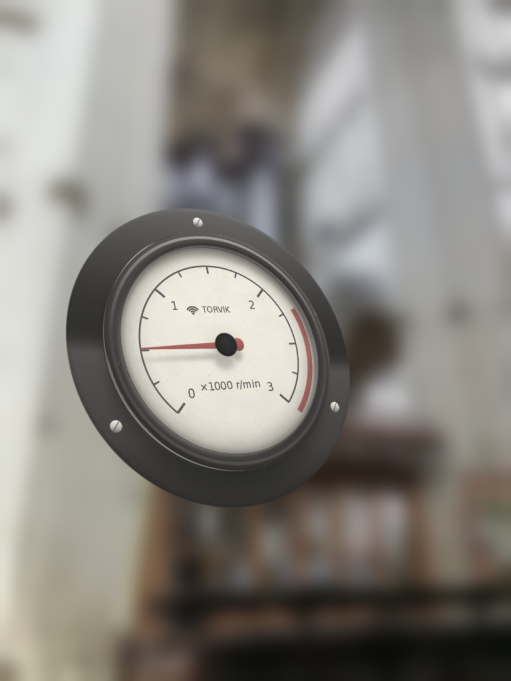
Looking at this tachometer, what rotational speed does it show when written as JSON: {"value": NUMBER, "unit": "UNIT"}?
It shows {"value": 500, "unit": "rpm"}
